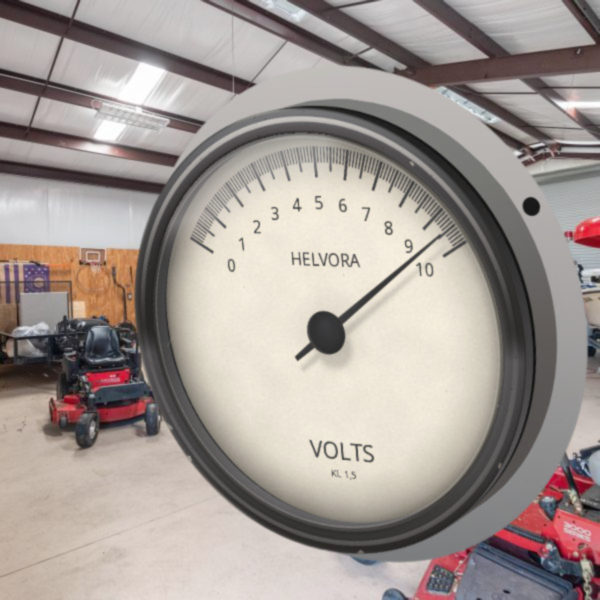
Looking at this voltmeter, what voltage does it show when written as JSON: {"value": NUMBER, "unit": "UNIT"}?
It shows {"value": 9.5, "unit": "V"}
